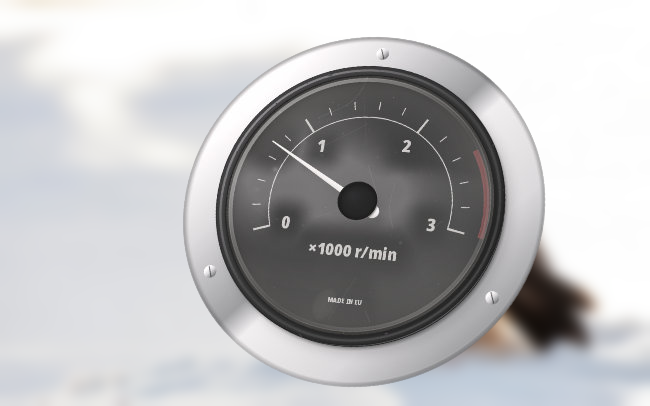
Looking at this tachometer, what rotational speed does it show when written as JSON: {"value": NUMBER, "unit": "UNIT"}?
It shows {"value": 700, "unit": "rpm"}
